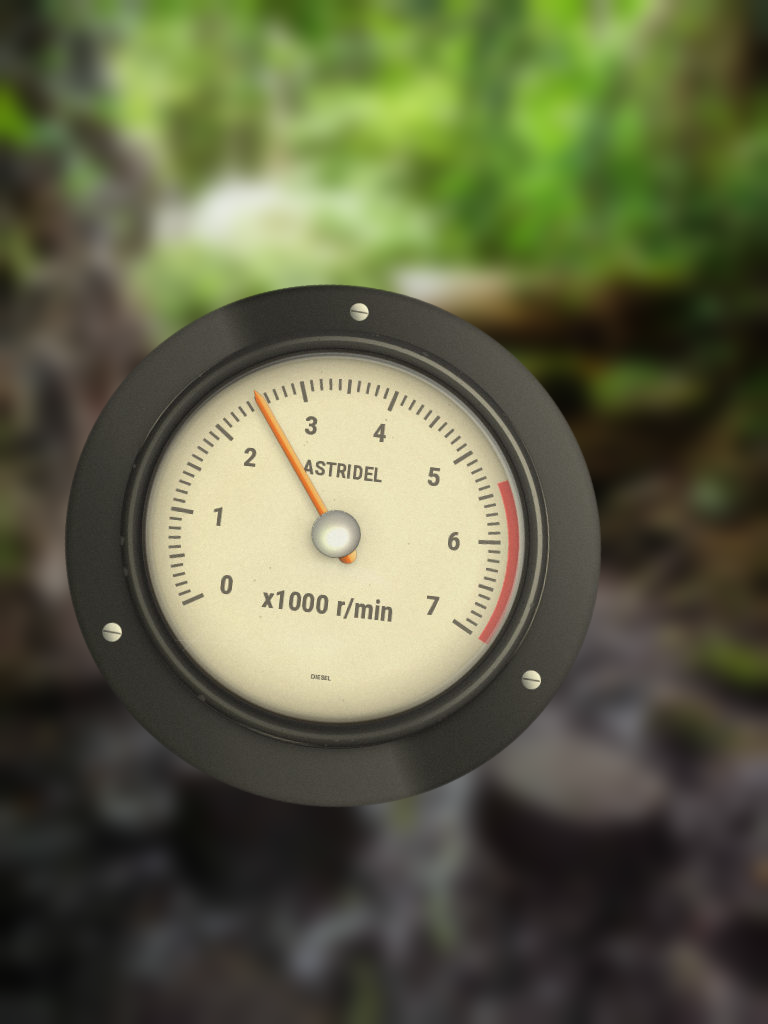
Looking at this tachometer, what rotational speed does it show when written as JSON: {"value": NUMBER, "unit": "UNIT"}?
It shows {"value": 2500, "unit": "rpm"}
